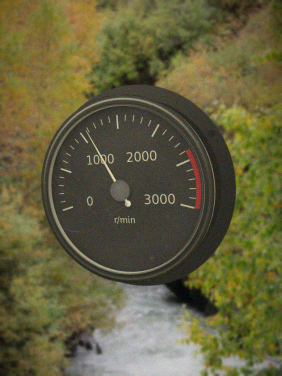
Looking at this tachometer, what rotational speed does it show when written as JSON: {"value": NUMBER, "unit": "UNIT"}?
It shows {"value": 1100, "unit": "rpm"}
